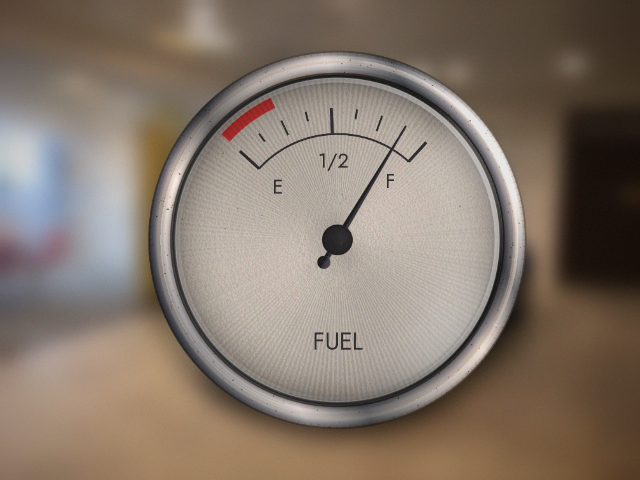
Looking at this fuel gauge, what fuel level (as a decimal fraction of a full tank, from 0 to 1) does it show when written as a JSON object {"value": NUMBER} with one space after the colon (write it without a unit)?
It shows {"value": 0.875}
